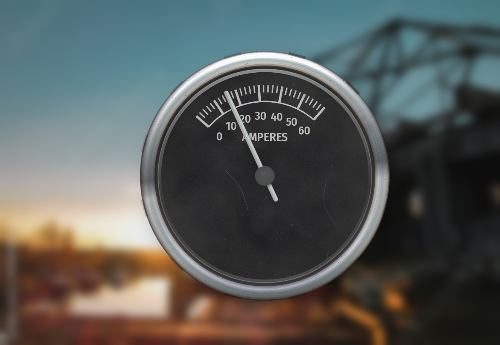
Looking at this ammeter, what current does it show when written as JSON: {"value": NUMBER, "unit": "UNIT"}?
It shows {"value": 16, "unit": "A"}
